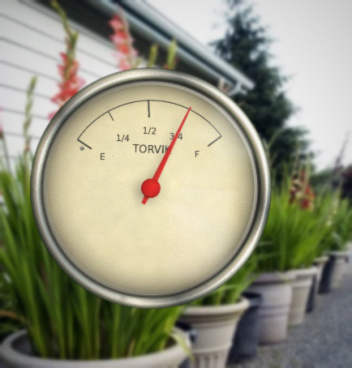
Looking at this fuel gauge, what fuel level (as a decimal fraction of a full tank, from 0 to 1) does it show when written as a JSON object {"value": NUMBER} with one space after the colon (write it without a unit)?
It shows {"value": 0.75}
